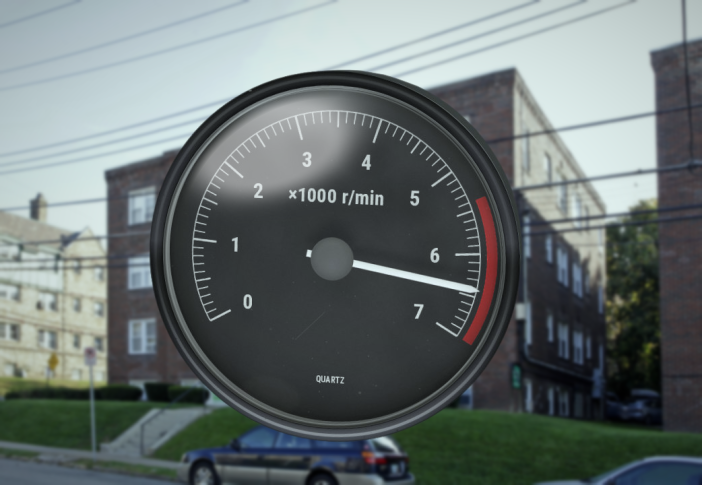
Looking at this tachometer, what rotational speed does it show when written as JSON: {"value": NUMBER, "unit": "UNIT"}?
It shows {"value": 6400, "unit": "rpm"}
